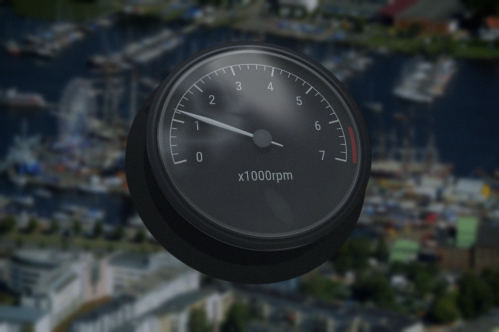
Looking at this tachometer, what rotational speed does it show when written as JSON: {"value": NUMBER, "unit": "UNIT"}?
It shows {"value": 1200, "unit": "rpm"}
